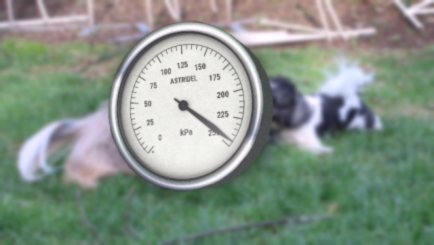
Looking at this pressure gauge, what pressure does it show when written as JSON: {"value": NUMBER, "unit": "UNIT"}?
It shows {"value": 245, "unit": "kPa"}
